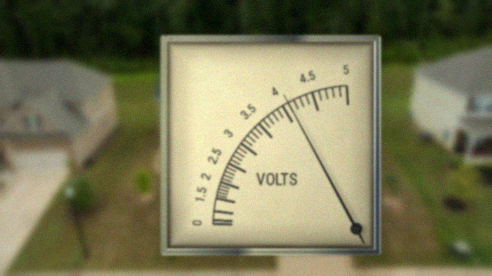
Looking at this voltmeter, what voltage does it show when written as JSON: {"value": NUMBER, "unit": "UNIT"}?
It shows {"value": 4.1, "unit": "V"}
